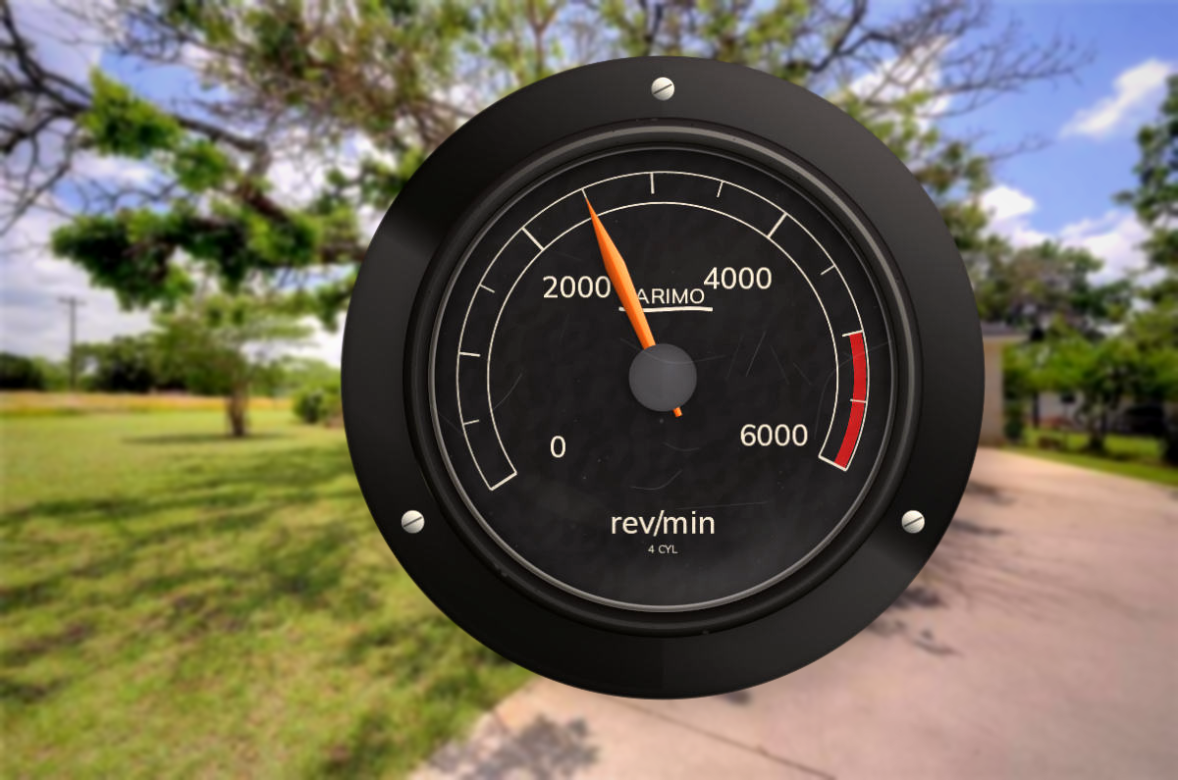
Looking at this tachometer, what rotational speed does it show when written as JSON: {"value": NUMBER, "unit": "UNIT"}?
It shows {"value": 2500, "unit": "rpm"}
